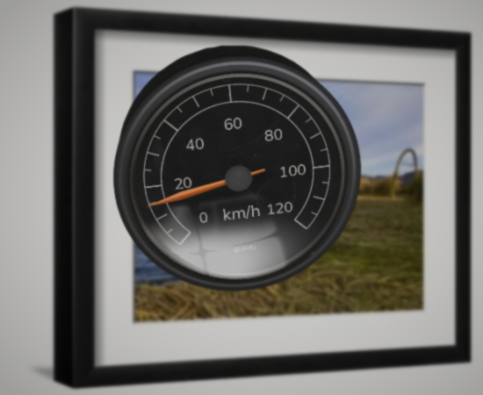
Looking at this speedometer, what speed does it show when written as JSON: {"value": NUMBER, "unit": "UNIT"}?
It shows {"value": 15, "unit": "km/h"}
